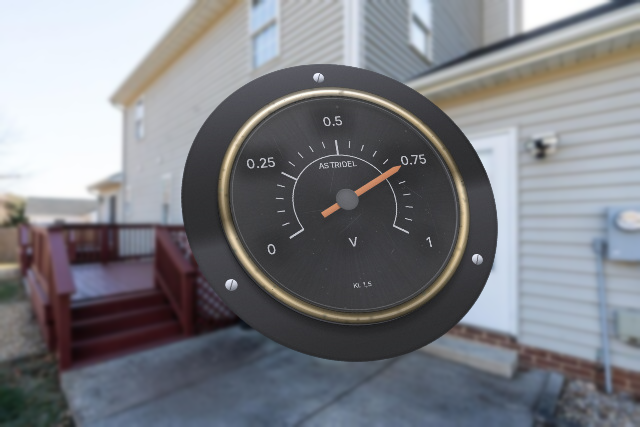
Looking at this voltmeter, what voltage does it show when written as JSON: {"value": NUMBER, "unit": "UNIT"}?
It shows {"value": 0.75, "unit": "V"}
